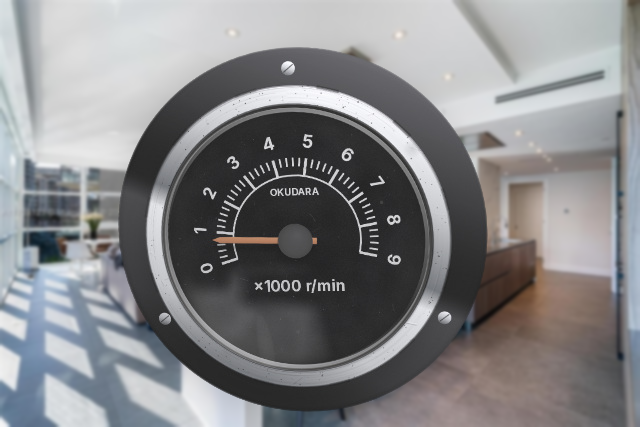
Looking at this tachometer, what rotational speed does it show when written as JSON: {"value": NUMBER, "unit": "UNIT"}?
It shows {"value": 800, "unit": "rpm"}
